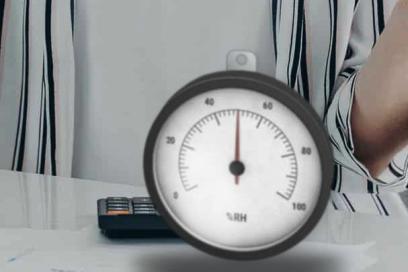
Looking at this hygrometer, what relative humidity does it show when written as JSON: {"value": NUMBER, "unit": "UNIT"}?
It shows {"value": 50, "unit": "%"}
